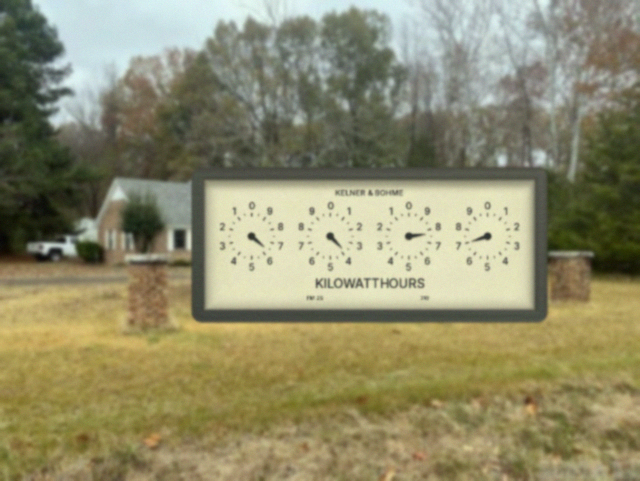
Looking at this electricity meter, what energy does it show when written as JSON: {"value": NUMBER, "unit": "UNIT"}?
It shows {"value": 6377, "unit": "kWh"}
